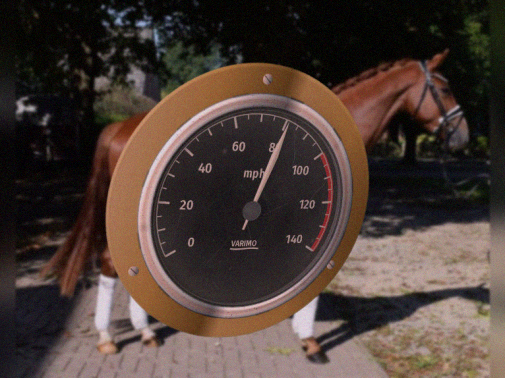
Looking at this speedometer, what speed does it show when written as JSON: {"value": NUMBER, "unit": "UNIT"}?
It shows {"value": 80, "unit": "mph"}
